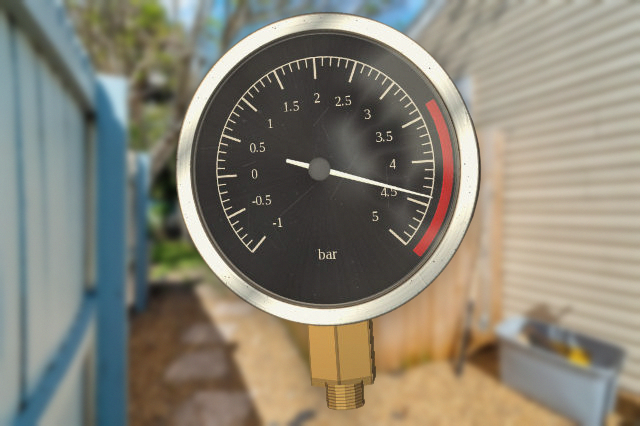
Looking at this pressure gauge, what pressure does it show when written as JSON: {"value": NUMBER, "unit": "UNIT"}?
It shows {"value": 4.4, "unit": "bar"}
